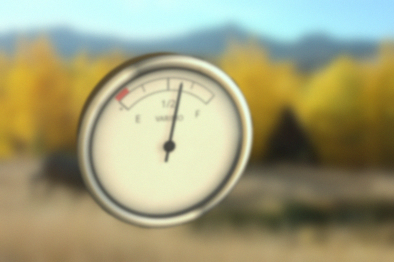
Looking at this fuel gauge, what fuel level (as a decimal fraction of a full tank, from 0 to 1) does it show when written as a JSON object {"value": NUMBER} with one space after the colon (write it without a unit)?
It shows {"value": 0.625}
